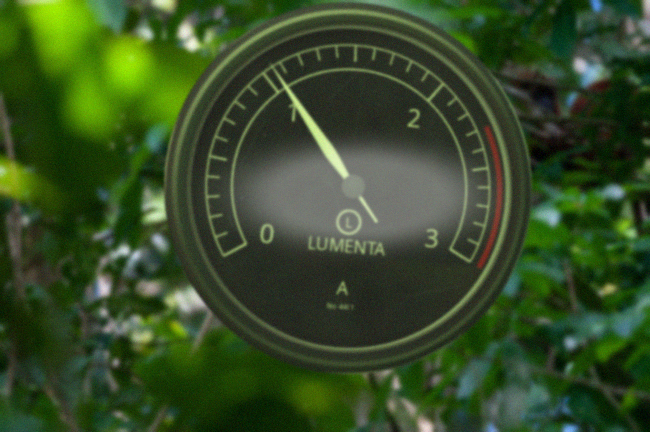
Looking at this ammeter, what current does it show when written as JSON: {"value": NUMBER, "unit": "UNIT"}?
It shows {"value": 1.05, "unit": "A"}
